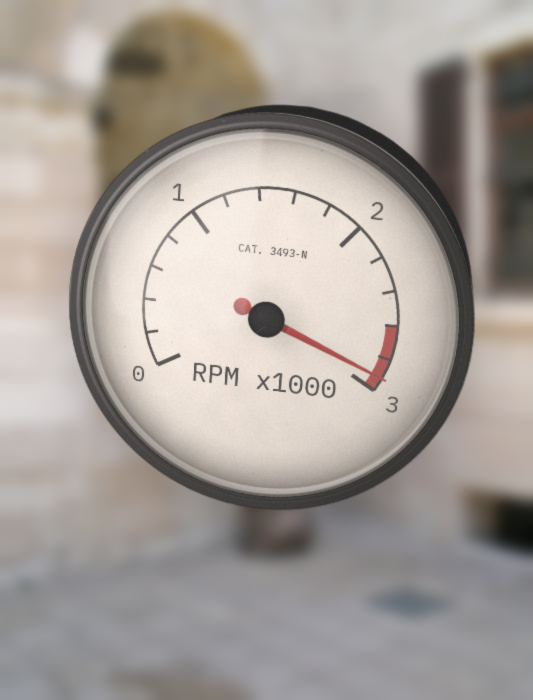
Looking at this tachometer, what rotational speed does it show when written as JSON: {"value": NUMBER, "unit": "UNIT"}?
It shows {"value": 2900, "unit": "rpm"}
